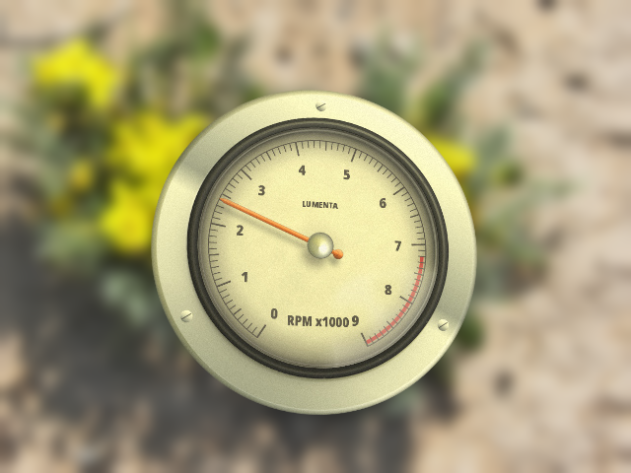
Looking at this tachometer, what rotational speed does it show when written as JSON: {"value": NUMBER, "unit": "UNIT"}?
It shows {"value": 2400, "unit": "rpm"}
